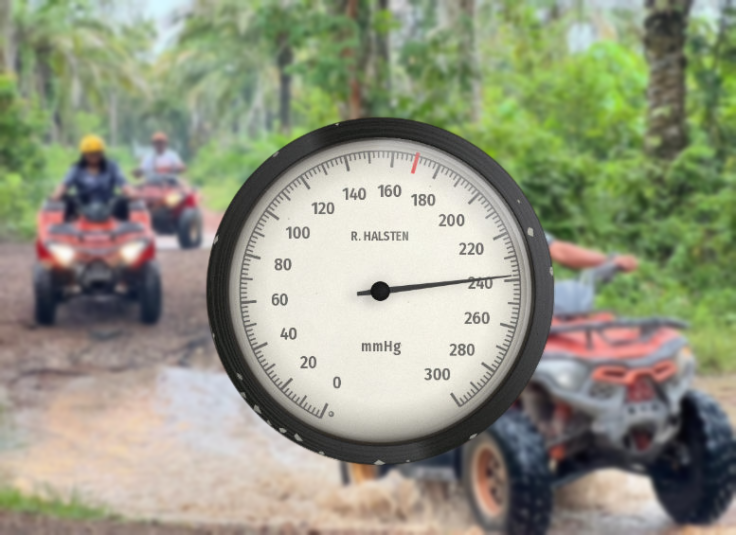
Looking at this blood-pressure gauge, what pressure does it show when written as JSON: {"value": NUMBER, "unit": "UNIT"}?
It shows {"value": 238, "unit": "mmHg"}
